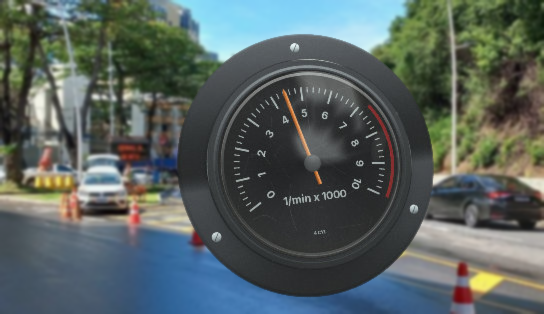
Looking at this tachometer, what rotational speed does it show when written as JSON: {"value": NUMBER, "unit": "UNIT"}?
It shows {"value": 4400, "unit": "rpm"}
